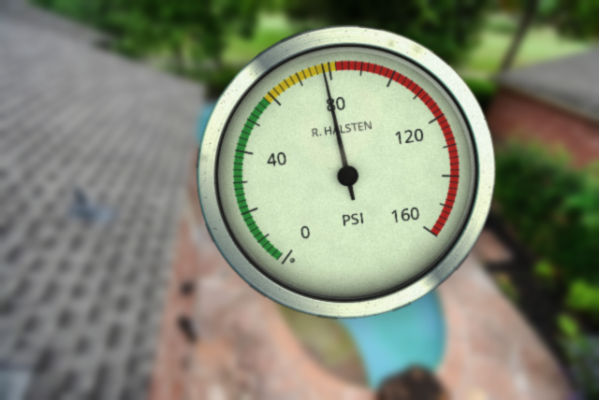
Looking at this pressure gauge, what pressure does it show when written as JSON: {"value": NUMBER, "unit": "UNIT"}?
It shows {"value": 78, "unit": "psi"}
